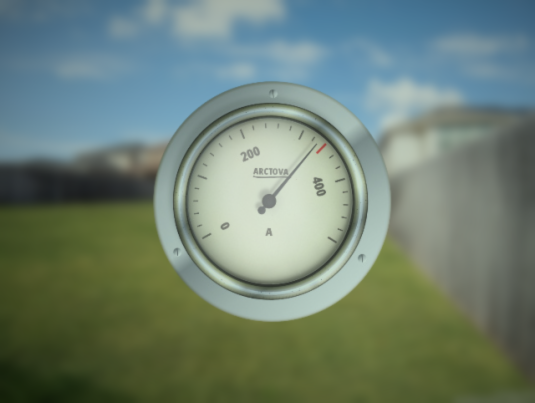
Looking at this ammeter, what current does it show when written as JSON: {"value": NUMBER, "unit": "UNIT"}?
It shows {"value": 330, "unit": "A"}
